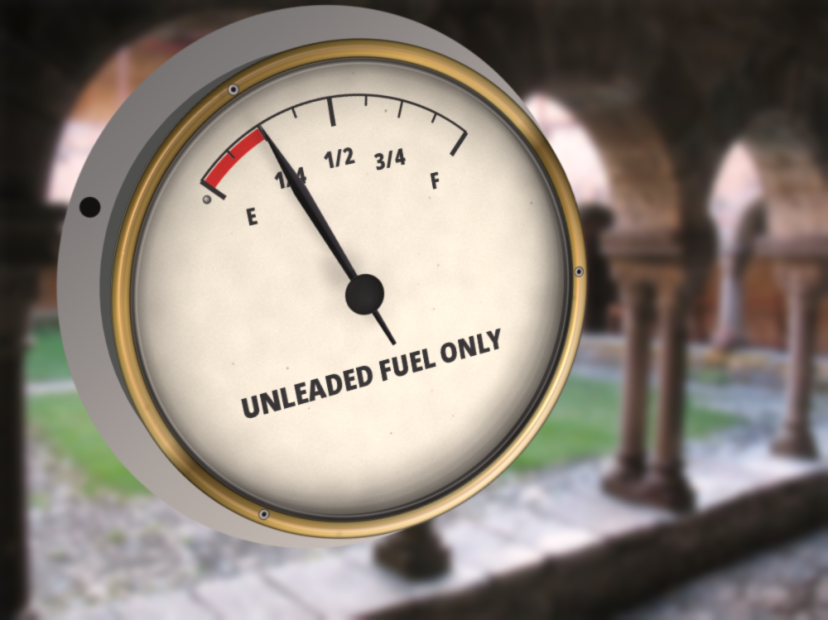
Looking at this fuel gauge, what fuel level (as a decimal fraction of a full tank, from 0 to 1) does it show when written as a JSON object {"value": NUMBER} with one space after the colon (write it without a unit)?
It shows {"value": 0.25}
